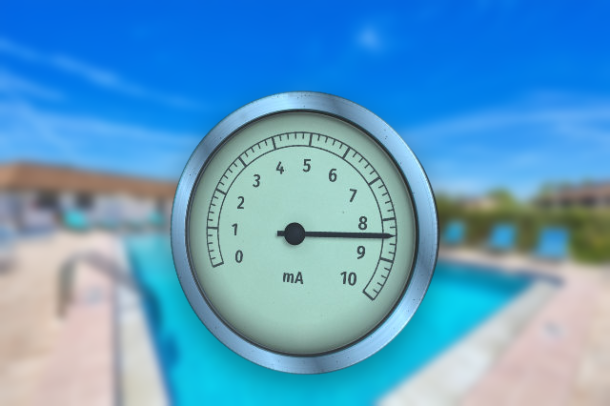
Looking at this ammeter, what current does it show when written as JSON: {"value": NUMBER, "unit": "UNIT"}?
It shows {"value": 8.4, "unit": "mA"}
